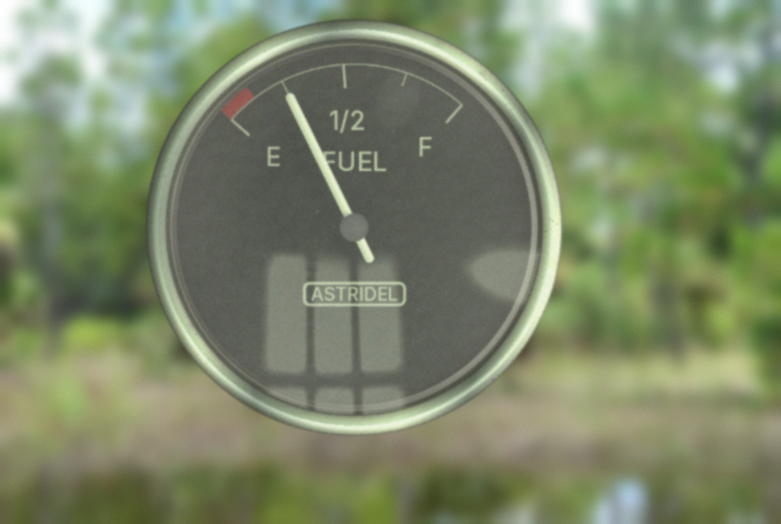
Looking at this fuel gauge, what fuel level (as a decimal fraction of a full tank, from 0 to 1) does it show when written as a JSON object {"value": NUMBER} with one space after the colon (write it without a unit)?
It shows {"value": 0.25}
